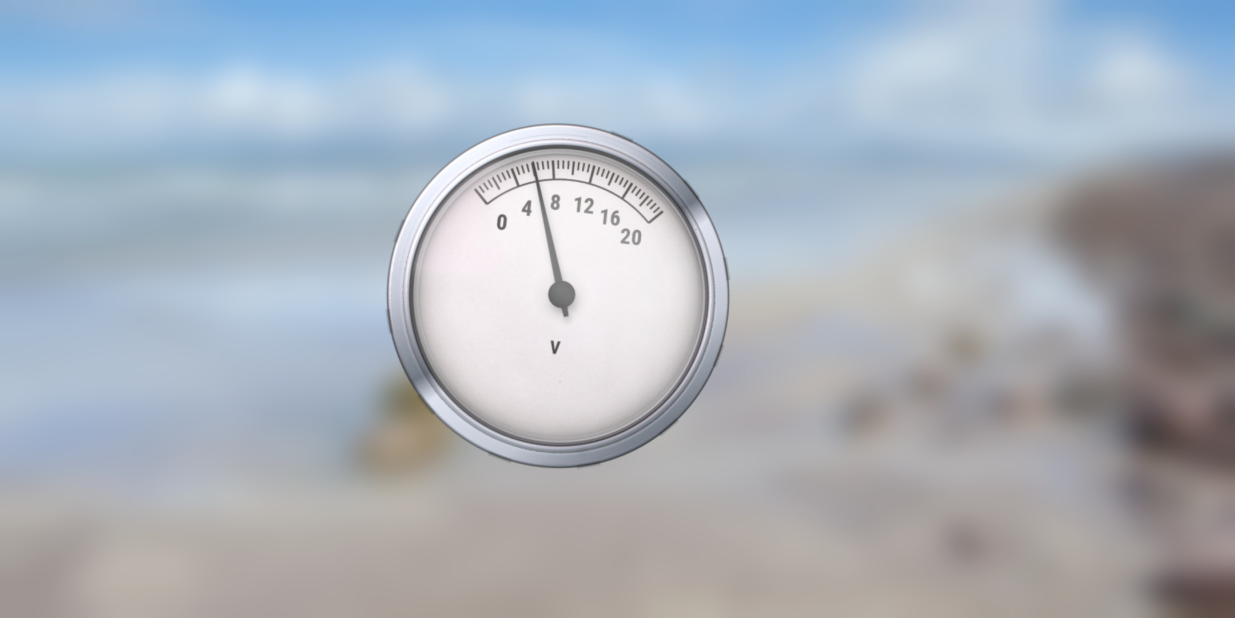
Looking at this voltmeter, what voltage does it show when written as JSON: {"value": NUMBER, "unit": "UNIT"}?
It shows {"value": 6, "unit": "V"}
